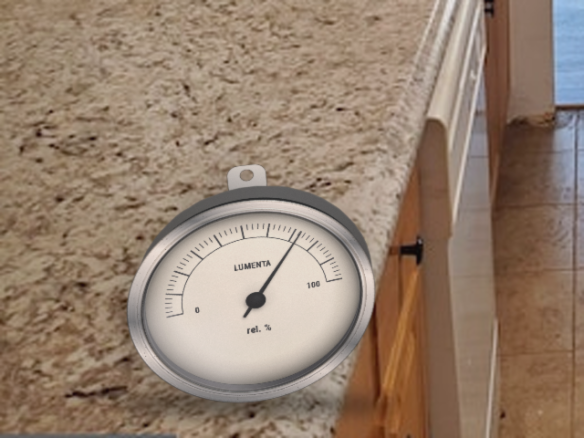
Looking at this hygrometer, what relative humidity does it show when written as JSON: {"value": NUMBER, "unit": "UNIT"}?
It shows {"value": 72, "unit": "%"}
